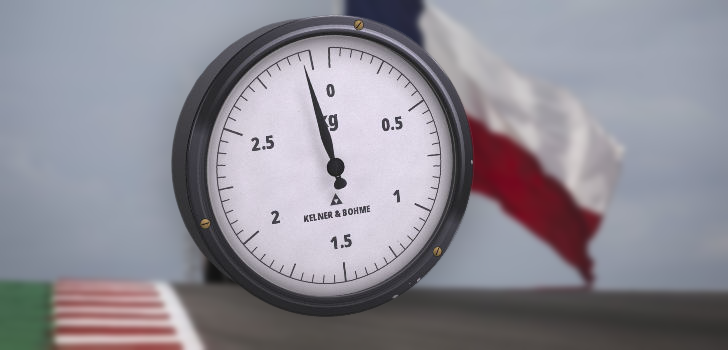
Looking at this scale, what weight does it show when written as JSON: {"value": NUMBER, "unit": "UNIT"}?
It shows {"value": 2.95, "unit": "kg"}
